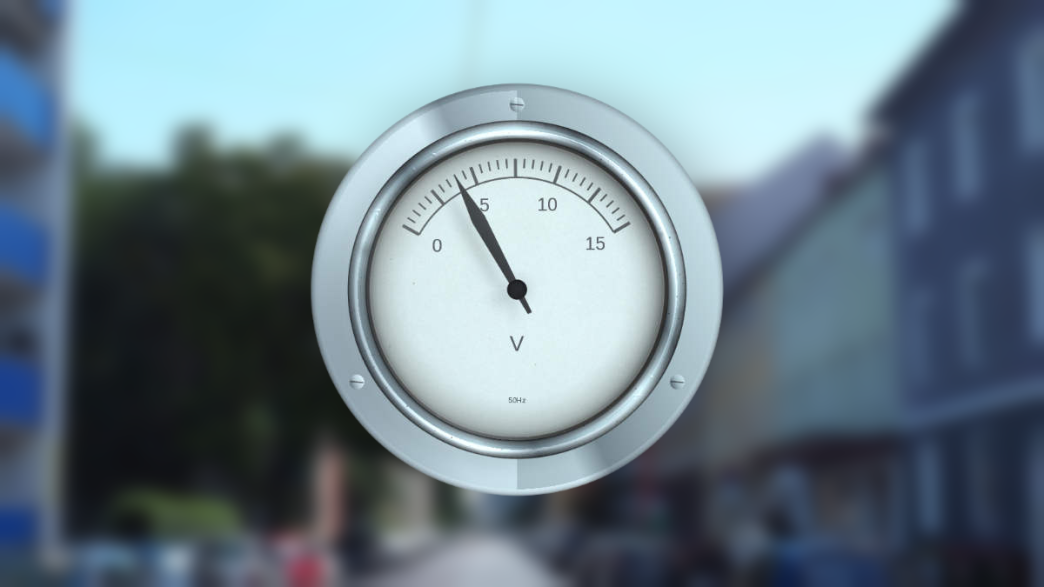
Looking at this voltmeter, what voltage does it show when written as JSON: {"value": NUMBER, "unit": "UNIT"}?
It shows {"value": 4, "unit": "V"}
